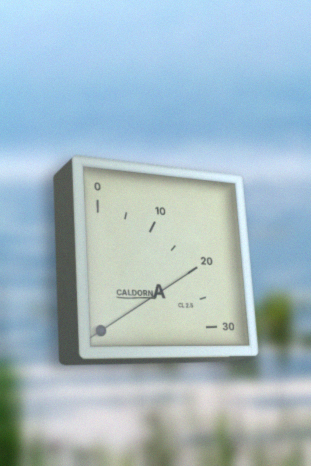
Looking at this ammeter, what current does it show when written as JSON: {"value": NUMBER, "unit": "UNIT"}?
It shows {"value": 20, "unit": "A"}
